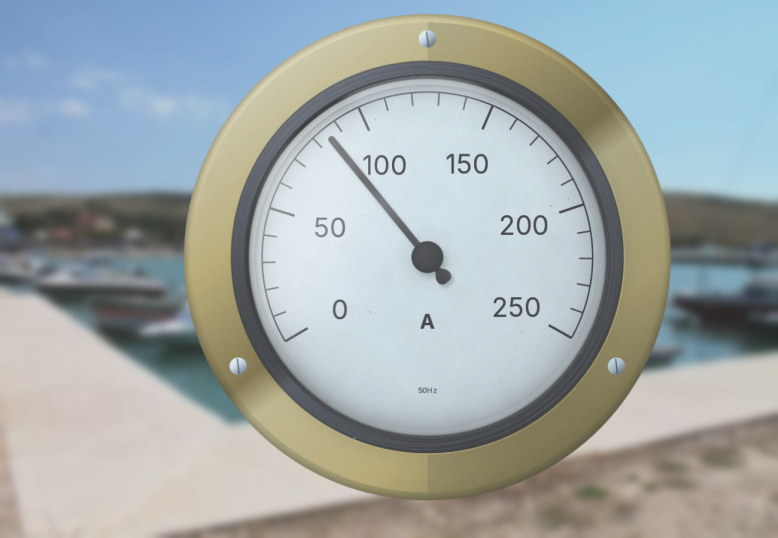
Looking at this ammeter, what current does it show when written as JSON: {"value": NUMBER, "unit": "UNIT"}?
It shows {"value": 85, "unit": "A"}
